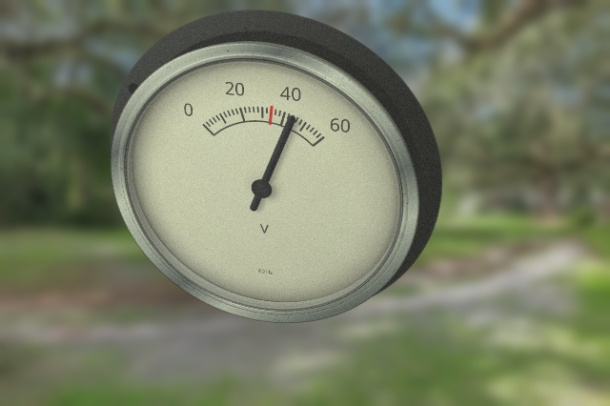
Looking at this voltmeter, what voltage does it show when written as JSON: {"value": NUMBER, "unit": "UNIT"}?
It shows {"value": 44, "unit": "V"}
